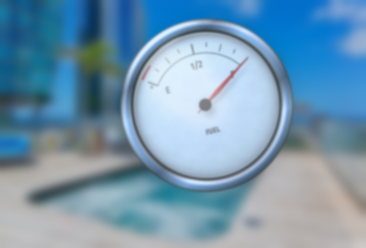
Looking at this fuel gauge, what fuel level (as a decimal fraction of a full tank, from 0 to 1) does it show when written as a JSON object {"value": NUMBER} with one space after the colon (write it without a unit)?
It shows {"value": 1}
